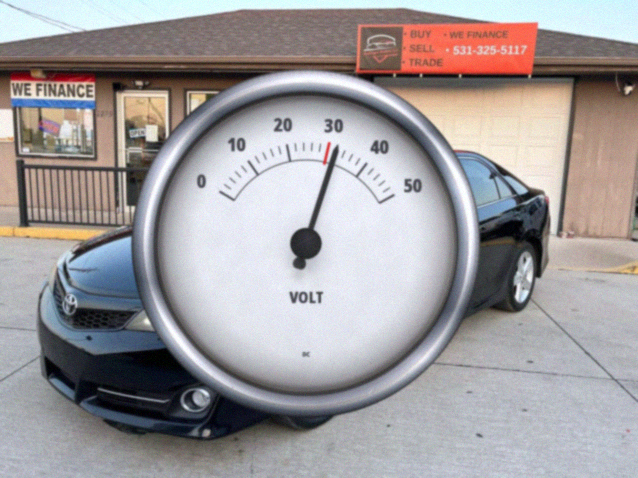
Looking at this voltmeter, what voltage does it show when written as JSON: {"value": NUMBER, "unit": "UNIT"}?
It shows {"value": 32, "unit": "V"}
